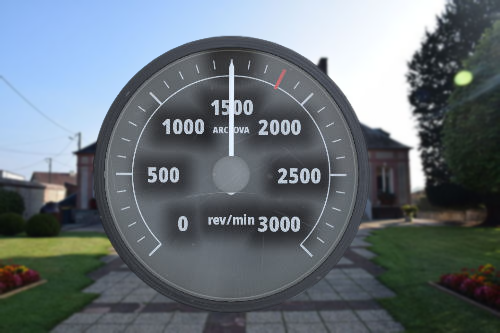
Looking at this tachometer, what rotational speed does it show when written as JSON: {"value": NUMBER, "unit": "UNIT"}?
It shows {"value": 1500, "unit": "rpm"}
